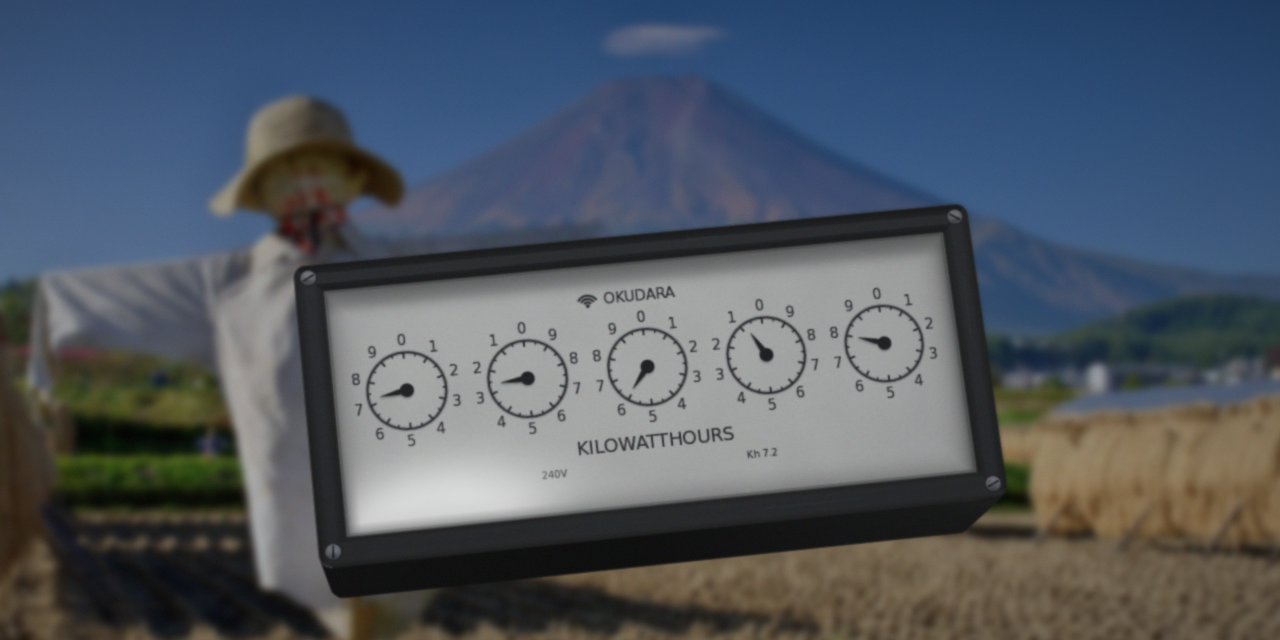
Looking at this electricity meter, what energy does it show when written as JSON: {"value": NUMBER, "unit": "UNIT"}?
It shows {"value": 72608, "unit": "kWh"}
